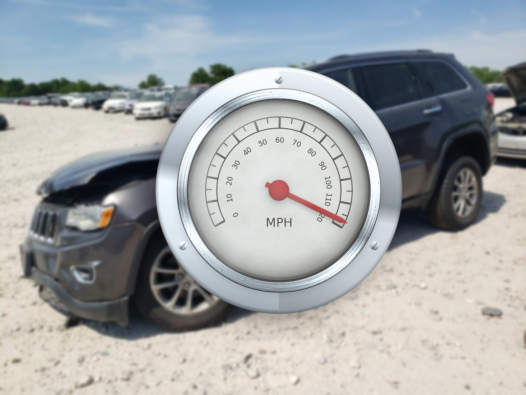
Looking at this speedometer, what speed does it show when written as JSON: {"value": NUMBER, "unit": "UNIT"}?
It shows {"value": 117.5, "unit": "mph"}
